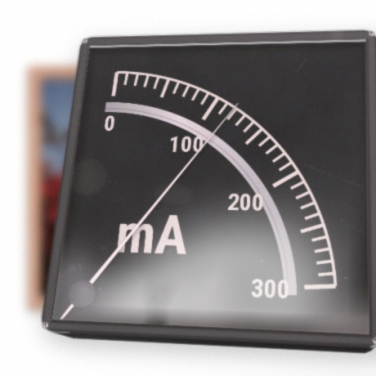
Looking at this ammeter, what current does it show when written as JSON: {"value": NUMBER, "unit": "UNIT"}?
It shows {"value": 120, "unit": "mA"}
